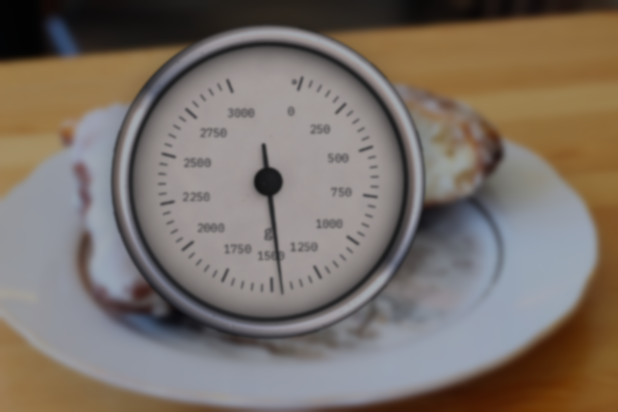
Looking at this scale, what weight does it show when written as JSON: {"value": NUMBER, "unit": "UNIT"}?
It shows {"value": 1450, "unit": "g"}
